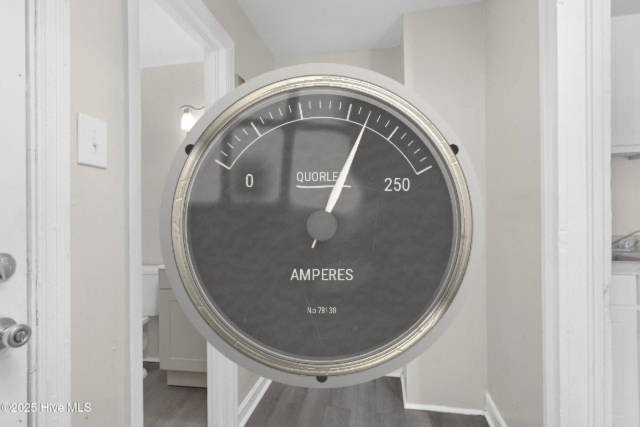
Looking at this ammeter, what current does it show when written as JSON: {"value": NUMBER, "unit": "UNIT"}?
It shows {"value": 170, "unit": "A"}
